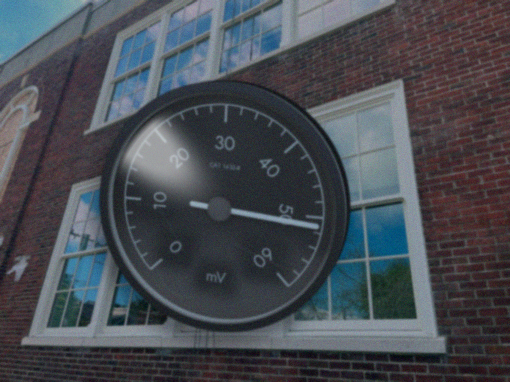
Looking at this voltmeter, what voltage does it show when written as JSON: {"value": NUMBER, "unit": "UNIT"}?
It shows {"value": 51, "unit": "mV"}
